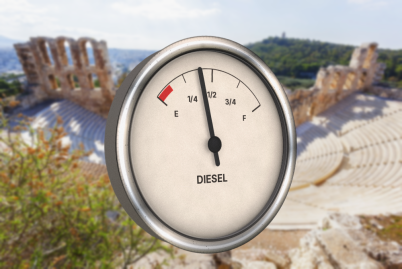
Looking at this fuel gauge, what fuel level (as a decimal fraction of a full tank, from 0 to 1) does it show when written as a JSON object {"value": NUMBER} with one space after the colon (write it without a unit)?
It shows {"value": 0.375}
